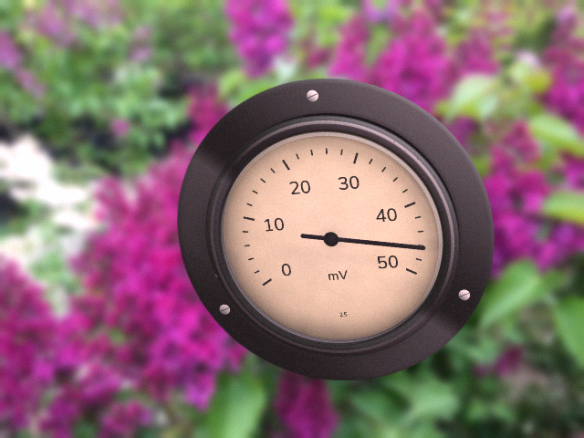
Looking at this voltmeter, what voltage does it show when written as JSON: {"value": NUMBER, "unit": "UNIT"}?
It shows {"value": 46, "unit": "mV"}
